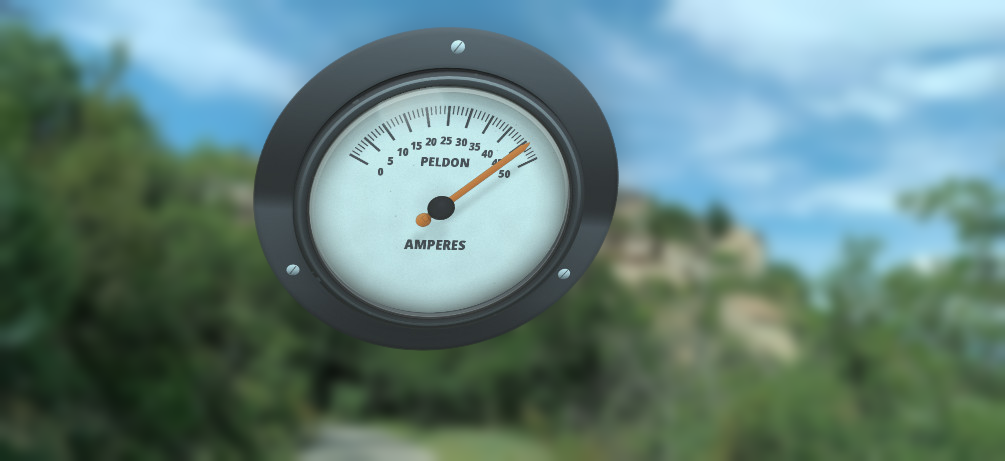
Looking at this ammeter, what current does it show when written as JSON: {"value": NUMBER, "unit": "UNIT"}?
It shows {"value": 45, "unit": "A"}
